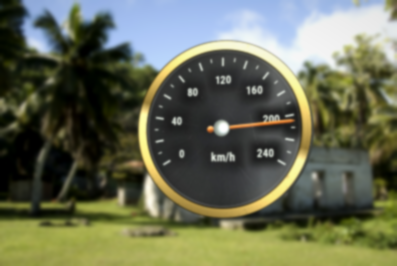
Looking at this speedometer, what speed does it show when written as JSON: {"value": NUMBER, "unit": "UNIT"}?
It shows {"value": 205, "unit": "km/h"}
